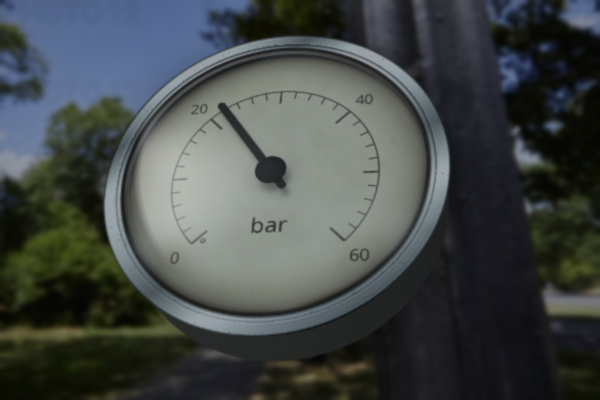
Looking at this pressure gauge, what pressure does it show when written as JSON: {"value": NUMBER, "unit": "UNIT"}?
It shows {"value": 22, "unit": "bar"}
